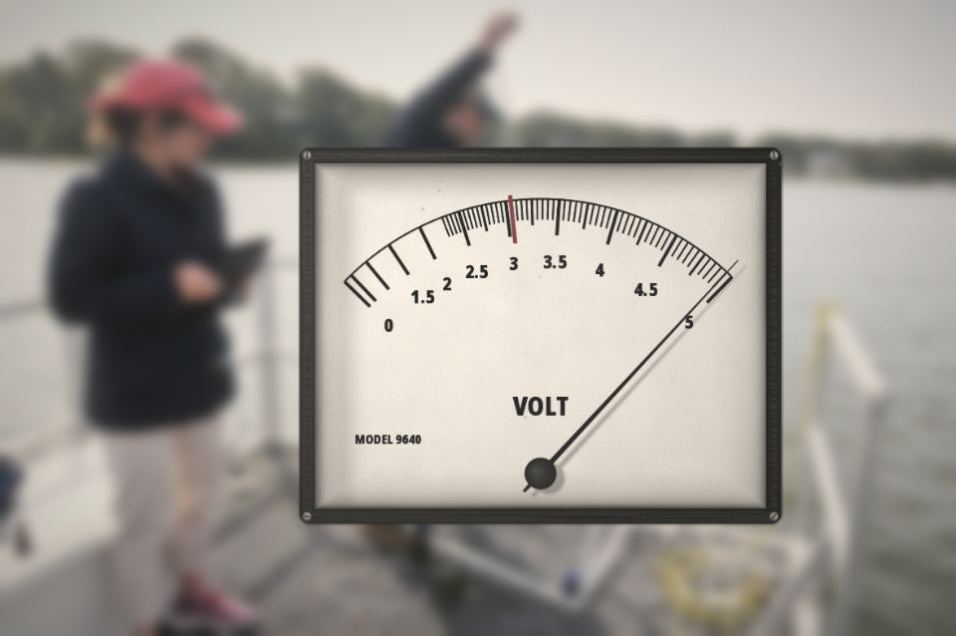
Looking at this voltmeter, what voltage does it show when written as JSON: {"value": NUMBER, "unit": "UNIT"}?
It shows {"value": 4.95, "unit": "V"}
